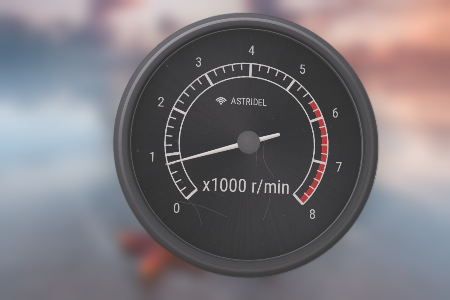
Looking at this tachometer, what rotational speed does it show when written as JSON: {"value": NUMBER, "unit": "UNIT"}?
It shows {"value": 800, "unit": "rpm"}
